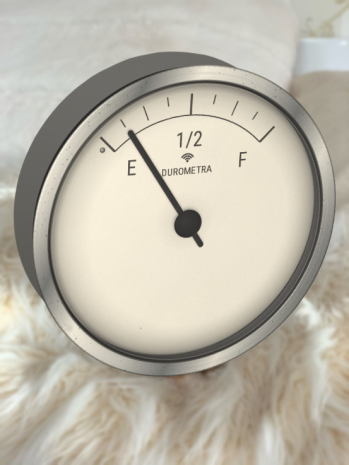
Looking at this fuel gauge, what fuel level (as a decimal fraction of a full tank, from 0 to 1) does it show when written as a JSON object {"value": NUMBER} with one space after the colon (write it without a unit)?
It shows {"value": 0.125}
